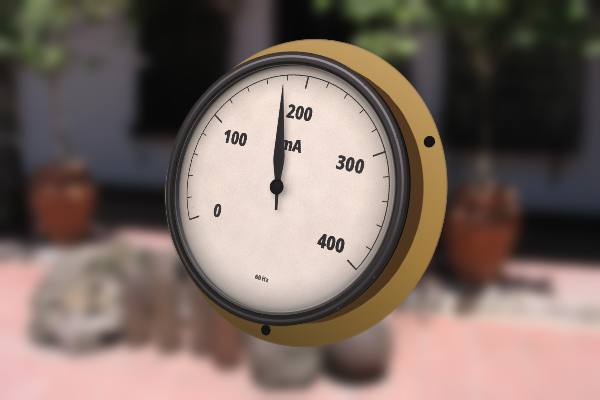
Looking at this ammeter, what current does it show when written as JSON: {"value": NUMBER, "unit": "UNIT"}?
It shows {"value": 180, "unit": "mA"}
